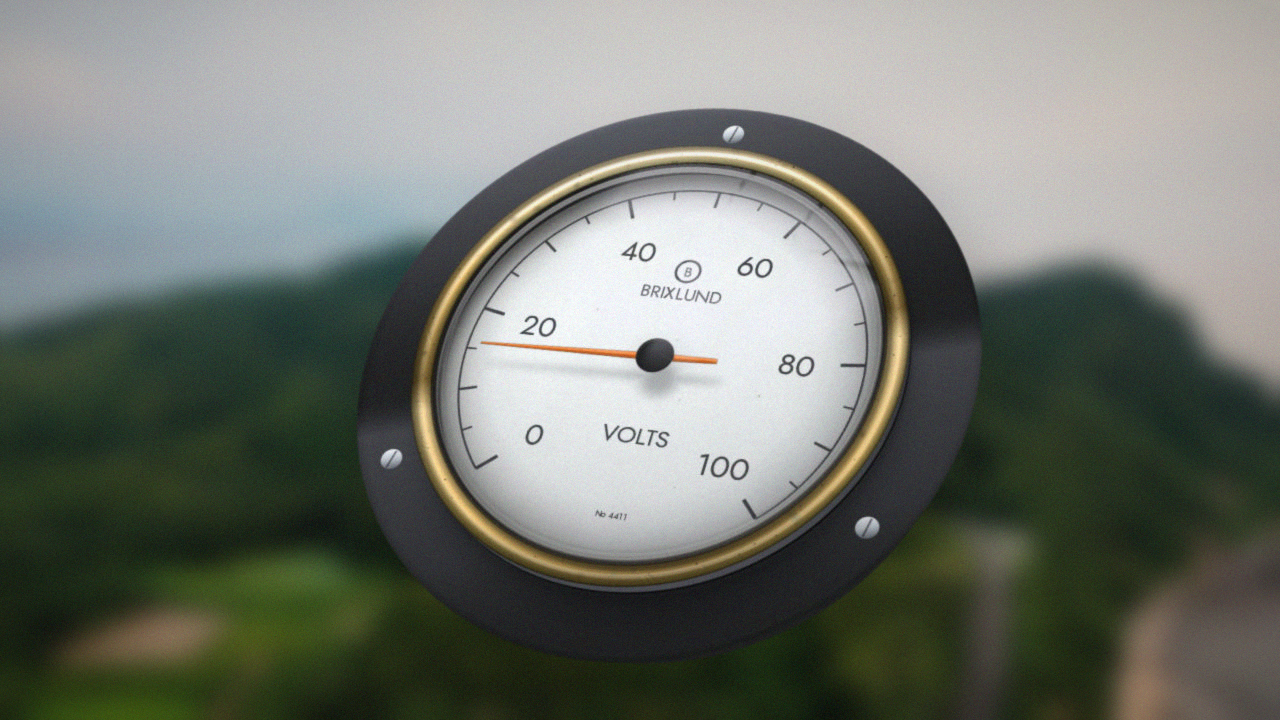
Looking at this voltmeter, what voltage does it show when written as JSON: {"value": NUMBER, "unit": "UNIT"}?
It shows {"value": 15, "unit": "V"}
